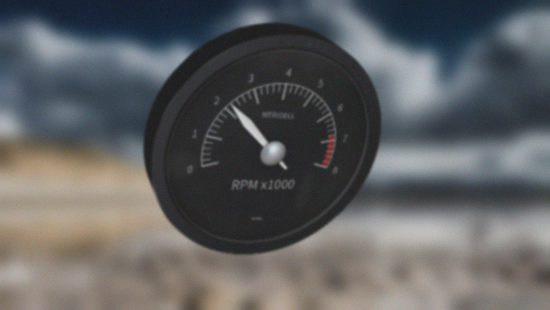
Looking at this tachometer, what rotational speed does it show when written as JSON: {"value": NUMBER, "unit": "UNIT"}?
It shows {"value": 2200, "unit": "rpm"}
